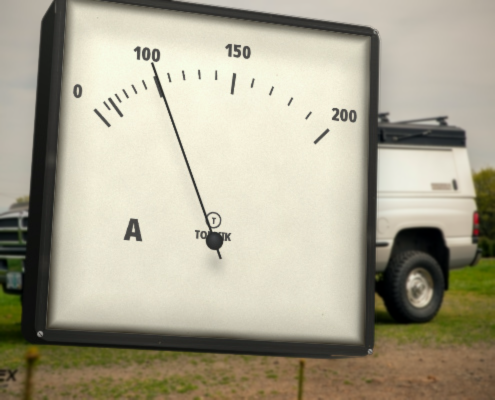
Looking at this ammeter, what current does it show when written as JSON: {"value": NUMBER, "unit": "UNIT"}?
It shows {"value": 100, "unit": "A"}
